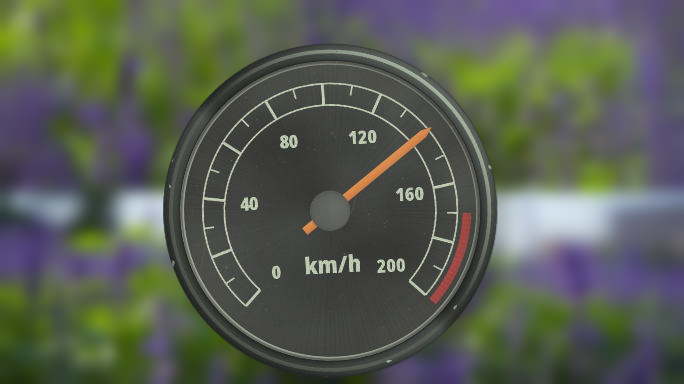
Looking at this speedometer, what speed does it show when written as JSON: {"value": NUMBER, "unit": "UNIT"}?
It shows {"value": 140, "unit": "km/h"}
